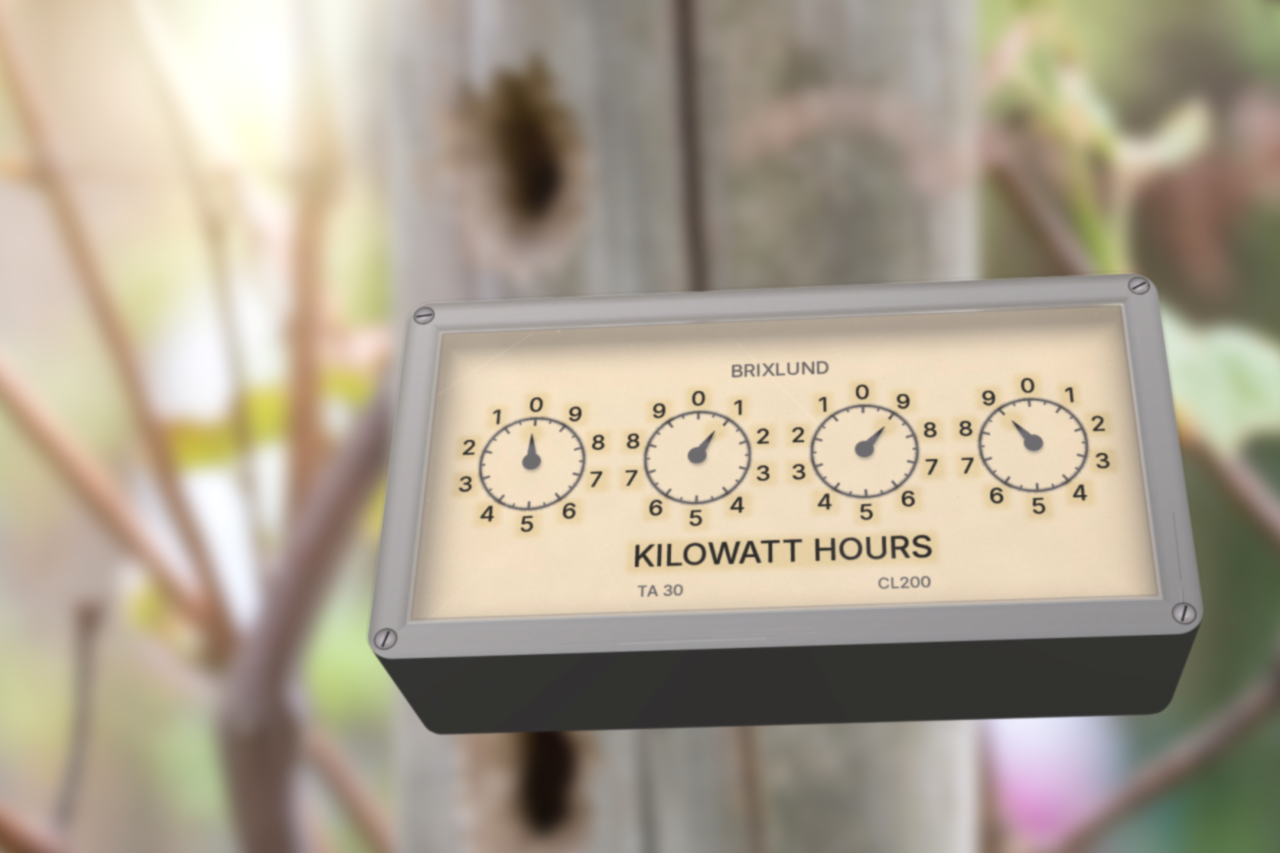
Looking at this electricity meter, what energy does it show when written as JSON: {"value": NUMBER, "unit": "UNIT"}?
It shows {"value": 89, "unit": "kWh"}
